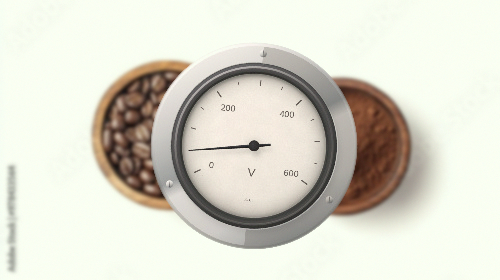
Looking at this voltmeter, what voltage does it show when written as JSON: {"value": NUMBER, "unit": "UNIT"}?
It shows {"value": 50, "unit": "V"}
